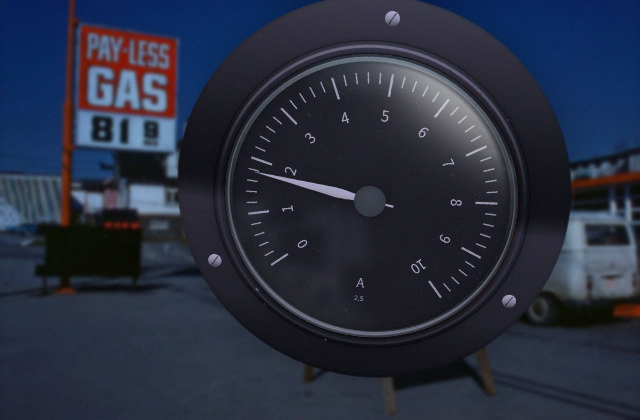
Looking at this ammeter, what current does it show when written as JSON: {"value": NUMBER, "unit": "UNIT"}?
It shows {"value": 1.8, "unit": "A"}
